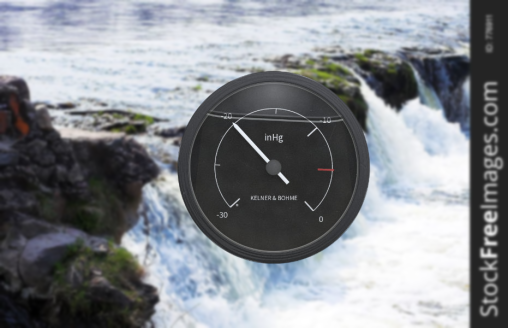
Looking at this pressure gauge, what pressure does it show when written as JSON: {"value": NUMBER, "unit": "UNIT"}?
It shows {"value": -20, "unit": "inHg"}
